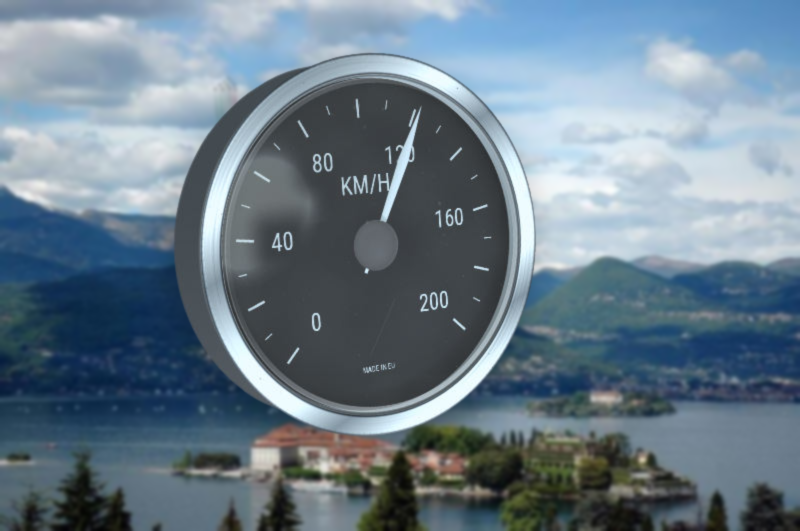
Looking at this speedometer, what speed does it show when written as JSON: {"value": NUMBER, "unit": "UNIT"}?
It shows {"value": 120, "unit": "km/h"}
